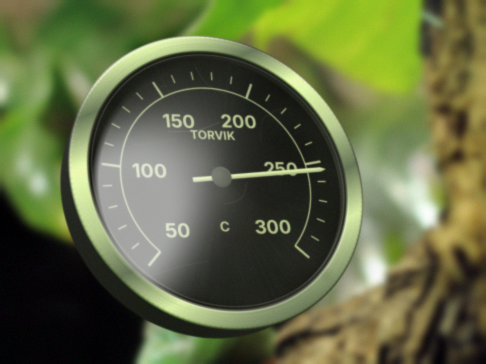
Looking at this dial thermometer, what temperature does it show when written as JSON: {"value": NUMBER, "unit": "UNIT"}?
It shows {"value": 255, "unit": "°C"}
